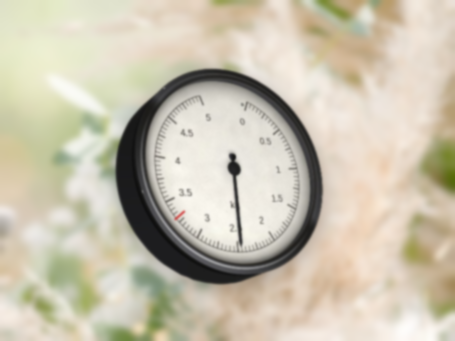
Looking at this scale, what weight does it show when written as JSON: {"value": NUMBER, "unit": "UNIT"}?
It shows {"value": 2.5, "unit": "kg"}
